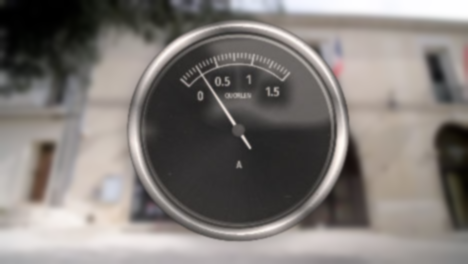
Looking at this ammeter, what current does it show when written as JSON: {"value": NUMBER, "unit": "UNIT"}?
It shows {"value": 0.25, "unit": "A"}
